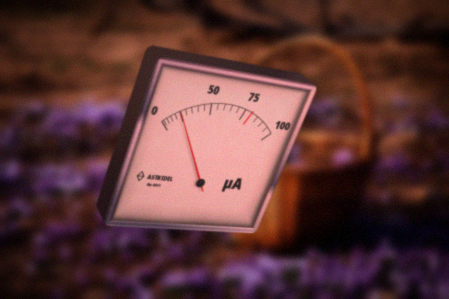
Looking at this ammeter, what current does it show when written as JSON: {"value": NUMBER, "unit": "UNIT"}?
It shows {"value": 25, "unit": "µA"}
